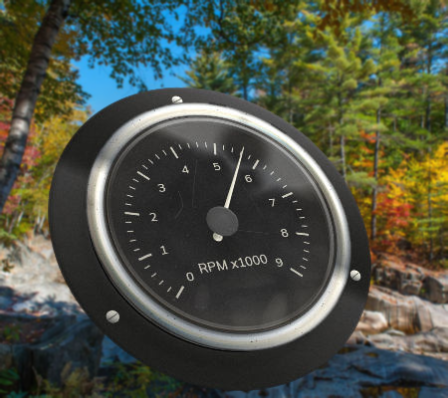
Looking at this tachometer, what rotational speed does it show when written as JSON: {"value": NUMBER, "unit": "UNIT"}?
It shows {"value": 5600, "unit": "rpm"}
